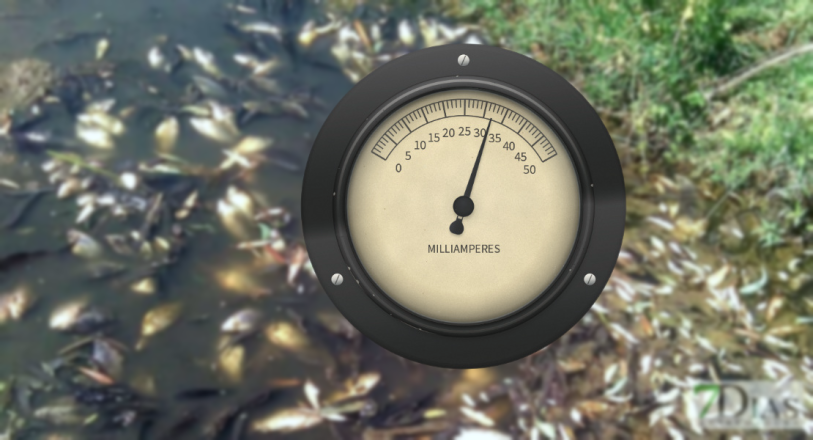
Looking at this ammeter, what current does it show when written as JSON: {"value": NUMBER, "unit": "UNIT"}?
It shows {"value": 32, "unit": "mA"}
